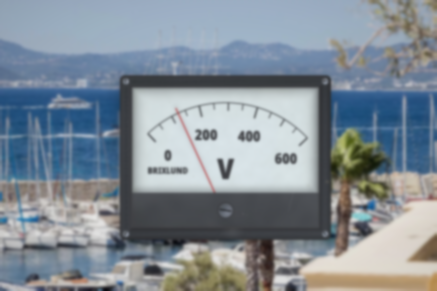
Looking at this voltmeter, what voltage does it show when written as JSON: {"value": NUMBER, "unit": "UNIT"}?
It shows {"value": 125, "unit": "V"}
